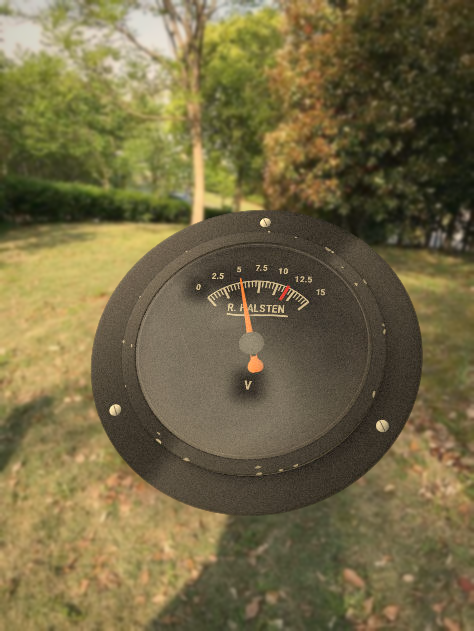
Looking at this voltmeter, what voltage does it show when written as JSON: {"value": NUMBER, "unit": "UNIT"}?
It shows {"value": 5, "unit": "V"}
